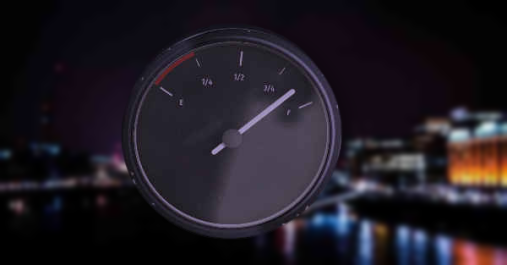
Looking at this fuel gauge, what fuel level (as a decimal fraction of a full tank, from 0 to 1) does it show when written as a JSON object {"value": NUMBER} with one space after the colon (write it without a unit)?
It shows {"value": 0.875}
